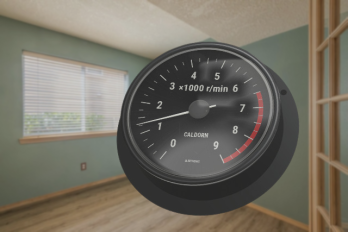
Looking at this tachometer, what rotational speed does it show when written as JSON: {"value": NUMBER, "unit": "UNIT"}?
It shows {"value": 1250, "unit": "rpm"}
